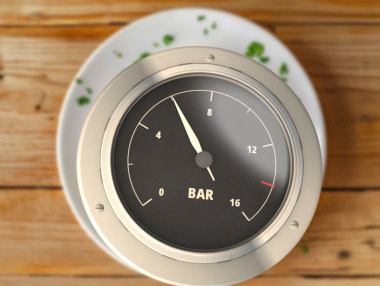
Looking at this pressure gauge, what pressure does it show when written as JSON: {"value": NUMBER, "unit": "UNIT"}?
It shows {"value": 6, "unit": "bar"}
